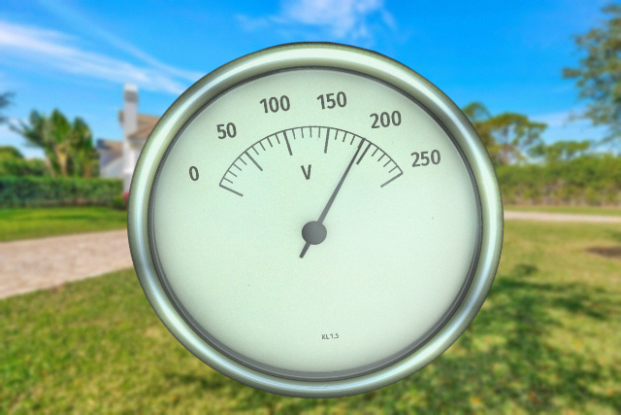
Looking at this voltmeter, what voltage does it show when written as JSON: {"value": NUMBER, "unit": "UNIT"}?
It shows {"value": 190, "unit": "V"}
